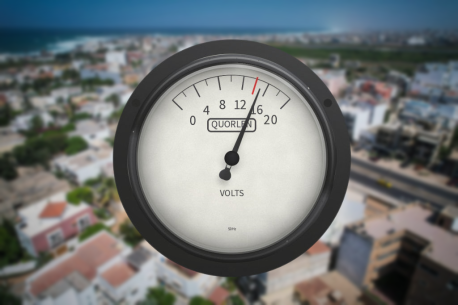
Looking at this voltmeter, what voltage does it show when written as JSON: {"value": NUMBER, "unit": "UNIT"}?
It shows {"value": 15, "unit": "V"}
